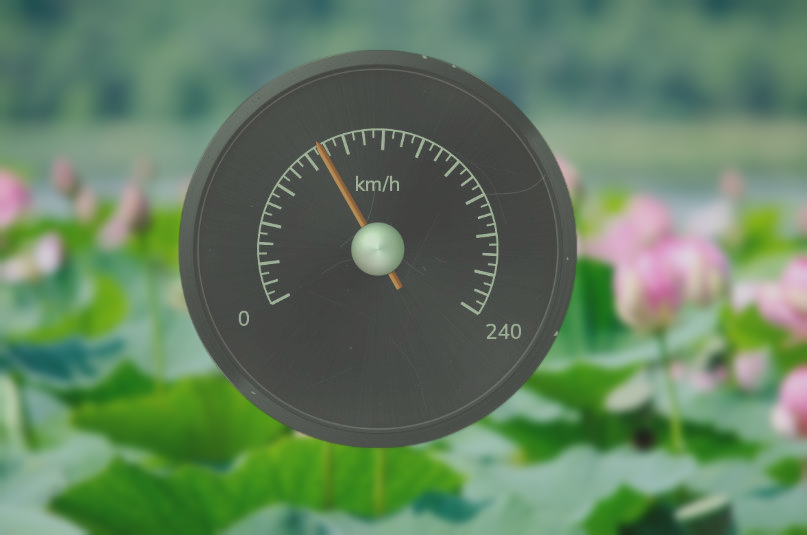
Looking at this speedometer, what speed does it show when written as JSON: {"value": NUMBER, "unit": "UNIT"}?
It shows {"value": 87.5, "unit": "km/h"}
